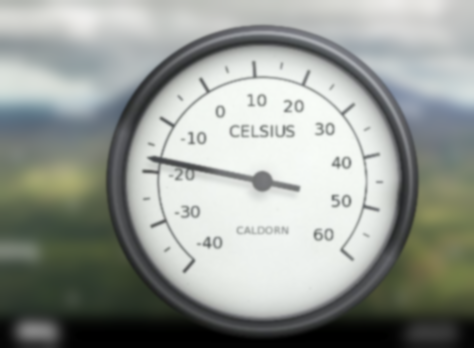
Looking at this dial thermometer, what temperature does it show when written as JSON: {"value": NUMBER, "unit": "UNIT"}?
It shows {"value": -17.5, "unit": "°C"}
